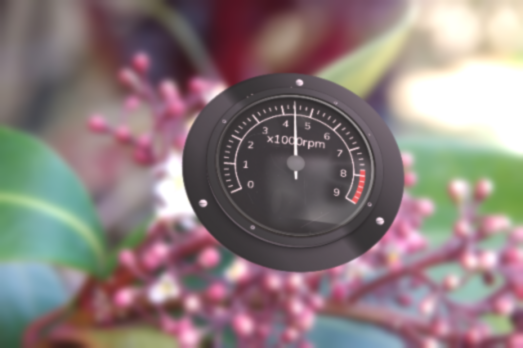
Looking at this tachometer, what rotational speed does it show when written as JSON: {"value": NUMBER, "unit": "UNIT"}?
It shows {"value": 4400, "unit": "rpm"}
